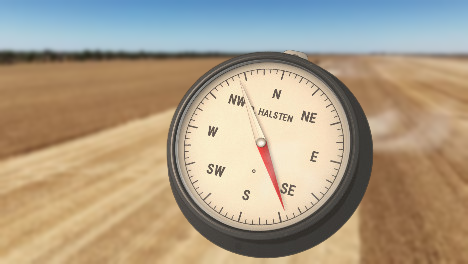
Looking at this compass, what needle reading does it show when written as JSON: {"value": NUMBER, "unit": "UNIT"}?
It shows {"value": 145, "unit": "°"}
